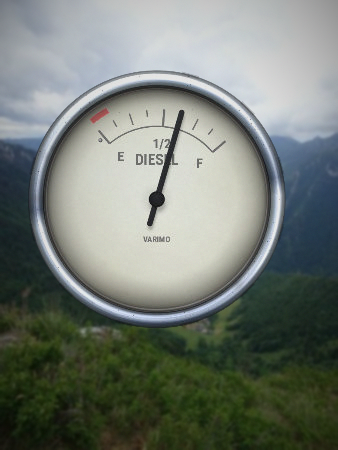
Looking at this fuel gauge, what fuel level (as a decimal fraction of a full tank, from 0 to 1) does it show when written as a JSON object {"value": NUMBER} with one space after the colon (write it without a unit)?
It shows {"value": 0.625}
